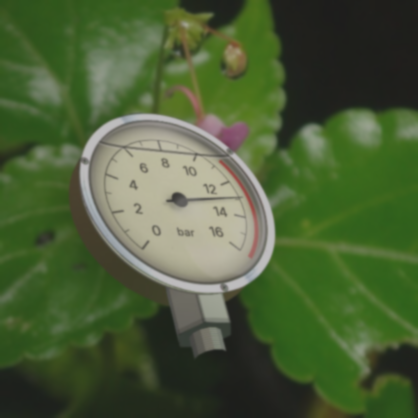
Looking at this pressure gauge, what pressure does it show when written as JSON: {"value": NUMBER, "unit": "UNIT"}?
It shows {"value": 13, "unit": "bar"}
